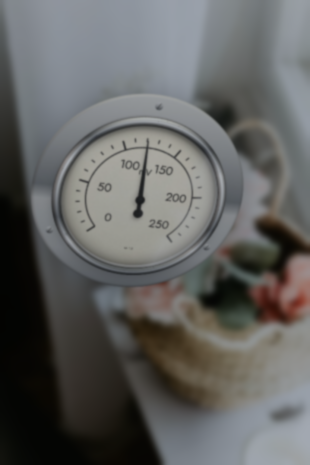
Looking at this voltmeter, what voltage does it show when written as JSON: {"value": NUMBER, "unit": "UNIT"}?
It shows {"value": 120, "unit": "mV"}
